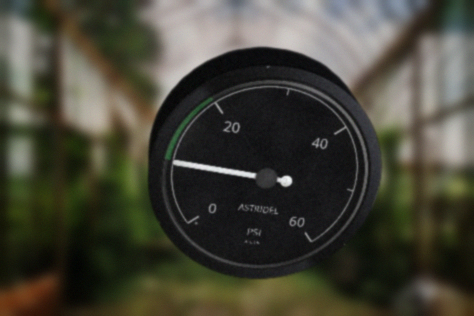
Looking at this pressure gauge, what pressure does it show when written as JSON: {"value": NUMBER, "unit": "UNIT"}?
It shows {"value": 10, "unit": "psi"}
